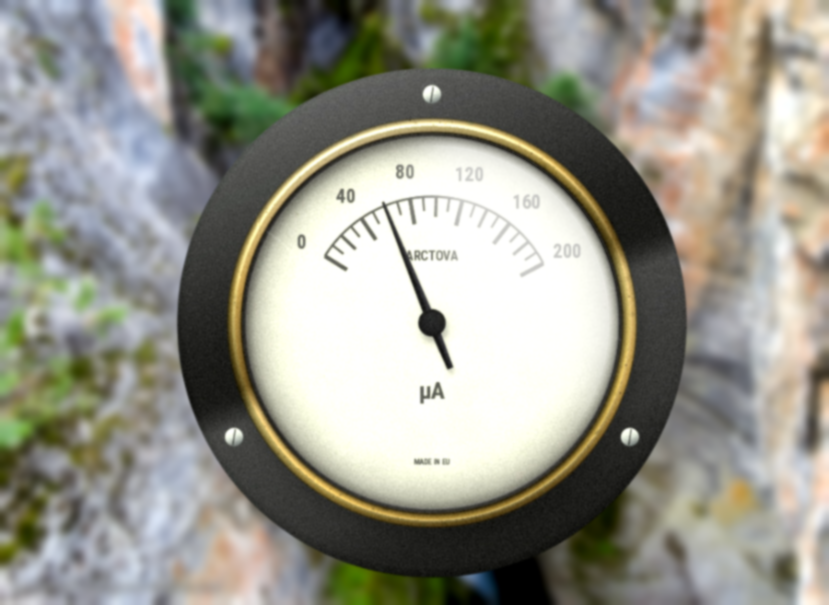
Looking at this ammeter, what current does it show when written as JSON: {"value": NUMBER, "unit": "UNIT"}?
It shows {"value": 60, "unit": "µA"}
